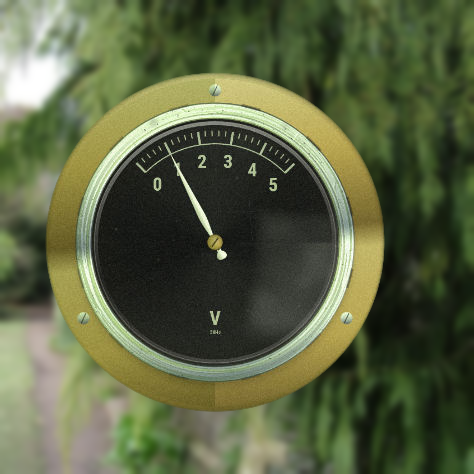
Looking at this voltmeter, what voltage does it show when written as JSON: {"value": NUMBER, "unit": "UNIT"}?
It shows {"value": 1, "unit": "V"}
